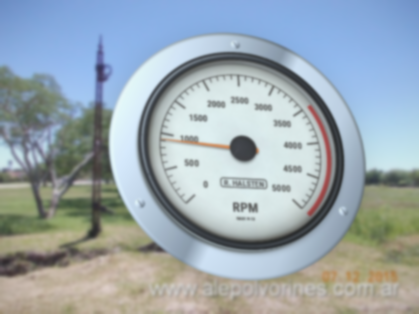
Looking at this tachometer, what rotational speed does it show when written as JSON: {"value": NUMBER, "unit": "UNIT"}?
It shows {"value": 900, "unit": "rpm"}
